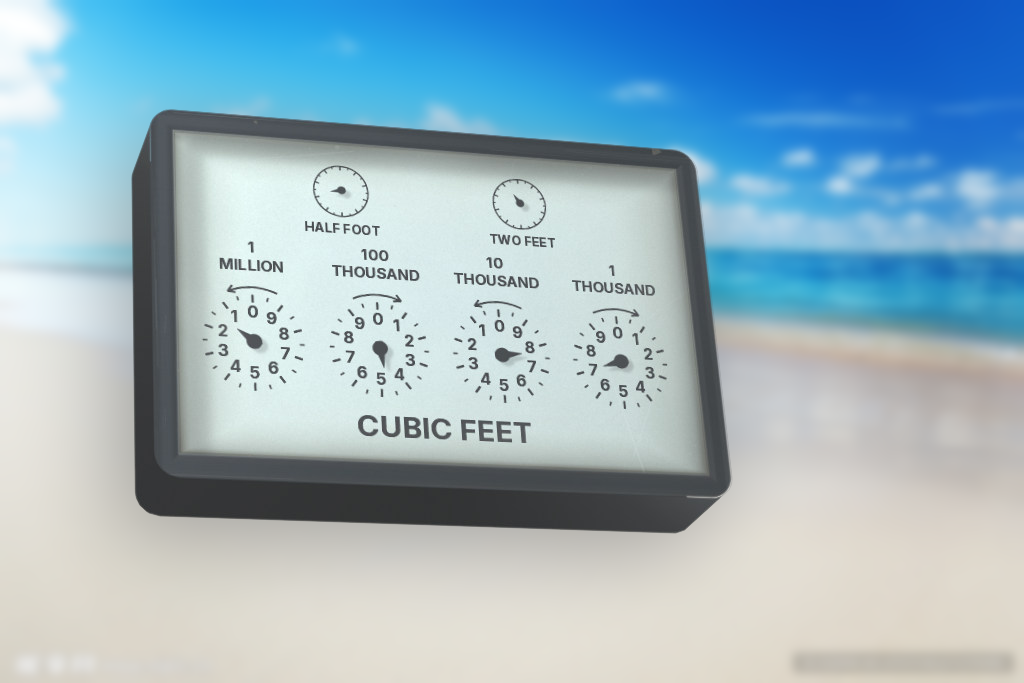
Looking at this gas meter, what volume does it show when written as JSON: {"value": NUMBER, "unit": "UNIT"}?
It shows {"value": 147700, "unit": "ft³"}
